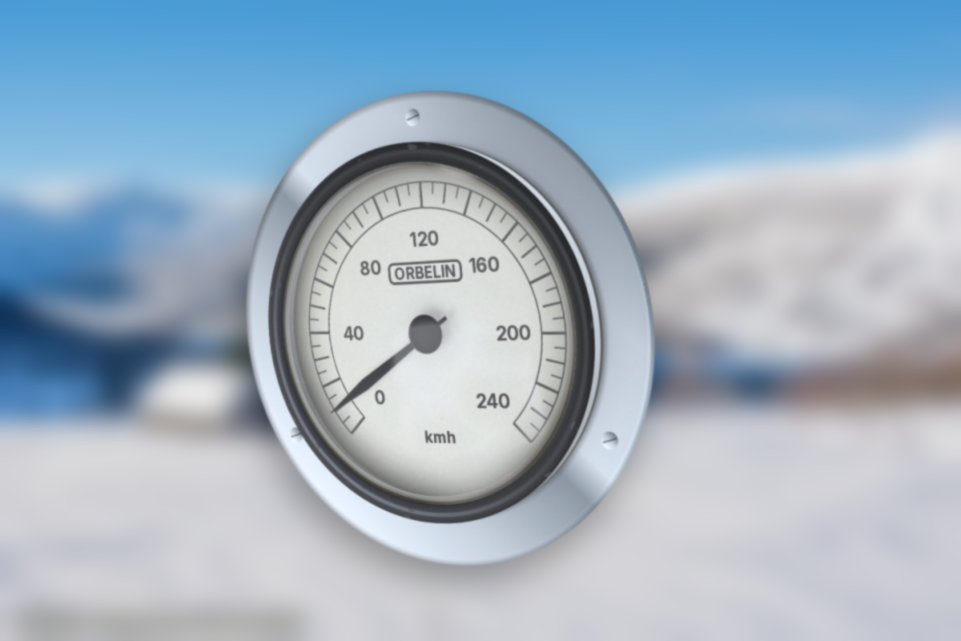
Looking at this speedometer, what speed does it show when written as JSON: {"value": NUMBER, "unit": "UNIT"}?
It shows {"value": 10, "unit": "km/h"}
